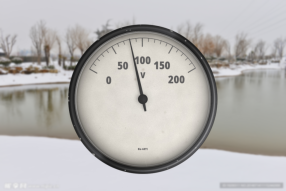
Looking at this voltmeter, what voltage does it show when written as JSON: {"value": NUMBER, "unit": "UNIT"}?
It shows {"value": 80, "unit": "V"}
